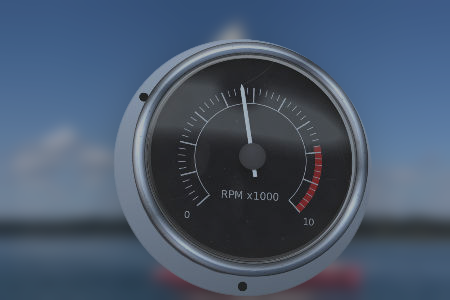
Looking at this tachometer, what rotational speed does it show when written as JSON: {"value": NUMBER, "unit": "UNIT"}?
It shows {"value": 4600, "unit": "rpm"}
